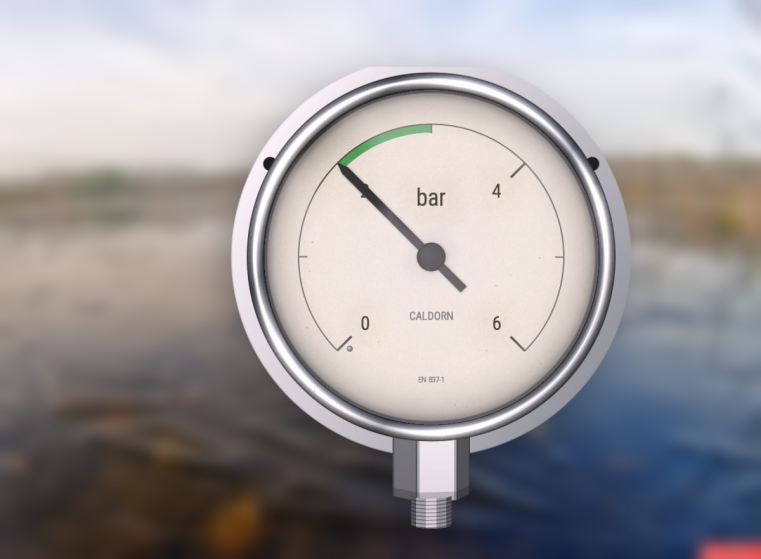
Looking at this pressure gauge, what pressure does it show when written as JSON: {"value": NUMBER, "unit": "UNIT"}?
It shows {"value": 2, "unit": "bar"}
